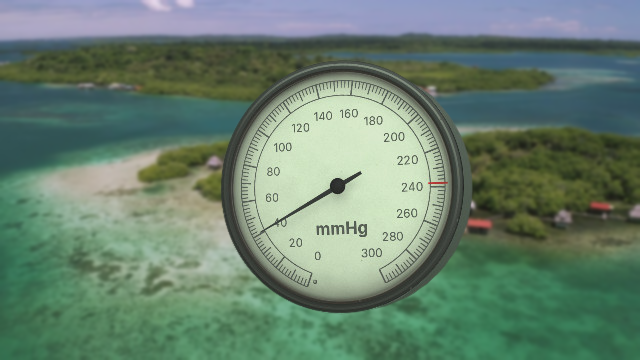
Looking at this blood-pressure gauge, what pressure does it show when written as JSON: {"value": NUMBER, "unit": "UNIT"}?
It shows {"value": 40, "unit": "mmHg"}
